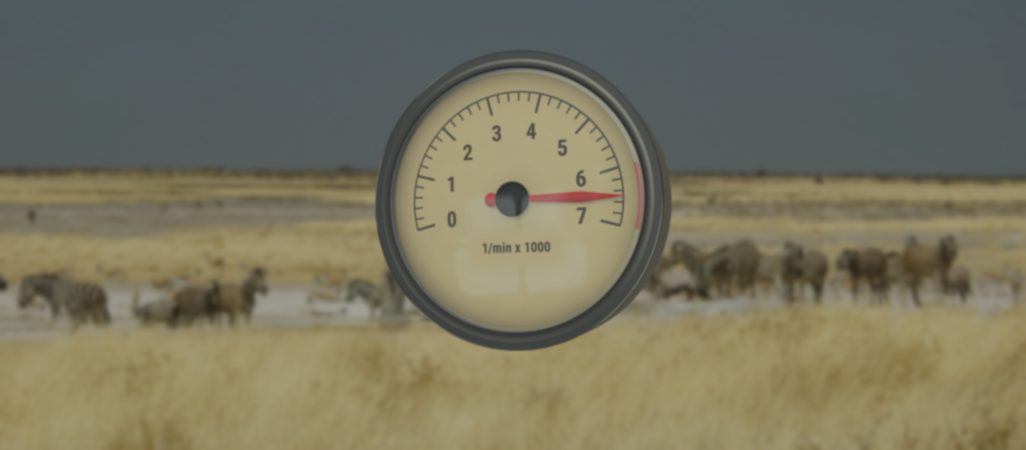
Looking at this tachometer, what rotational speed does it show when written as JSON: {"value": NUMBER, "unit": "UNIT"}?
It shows {"value": 6500, "unit": "rpm"}
